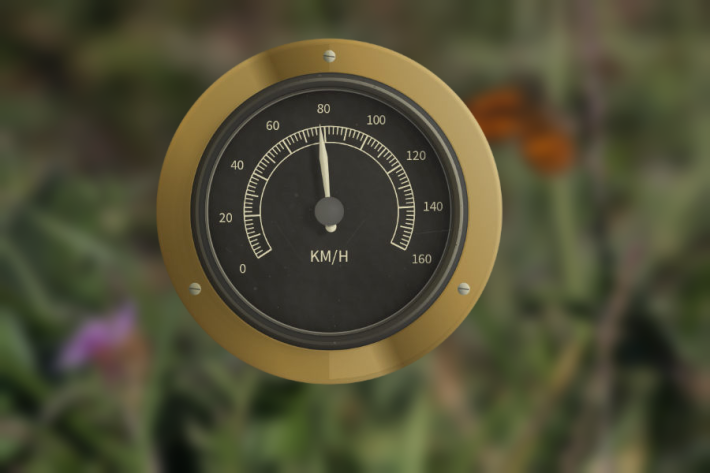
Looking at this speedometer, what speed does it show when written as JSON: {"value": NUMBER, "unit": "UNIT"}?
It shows {"value": 78, "unit": "km/h"}
